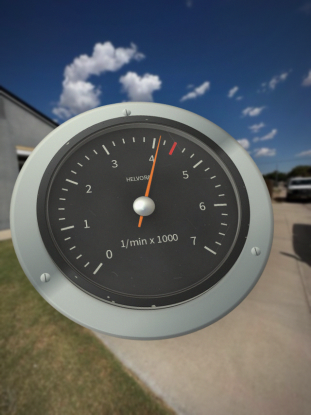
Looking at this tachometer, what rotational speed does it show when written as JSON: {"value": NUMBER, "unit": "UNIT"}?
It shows {"value": 4100, "unit": "rpm"}
